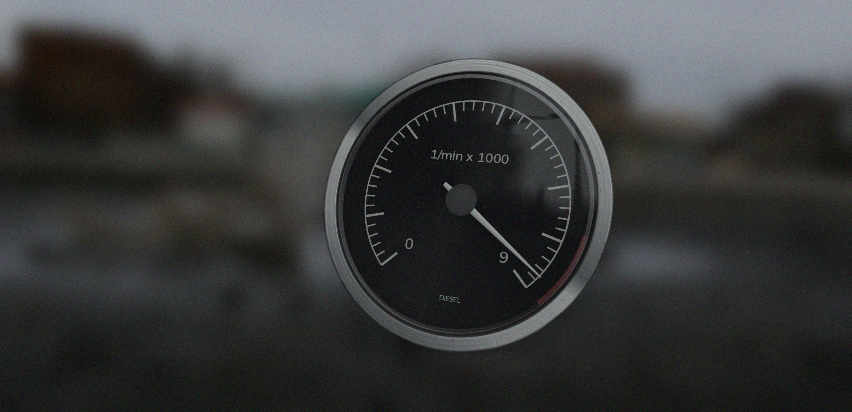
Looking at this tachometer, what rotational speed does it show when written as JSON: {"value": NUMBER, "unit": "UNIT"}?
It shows {"value": 8700, "unit": "rpm"}
